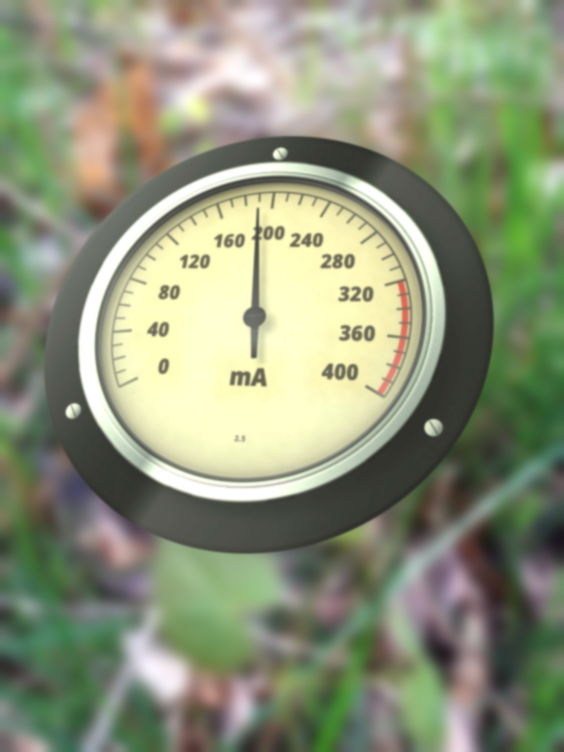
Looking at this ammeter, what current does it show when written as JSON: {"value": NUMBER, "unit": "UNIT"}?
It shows {"value": 190, "unit": "mA"}
